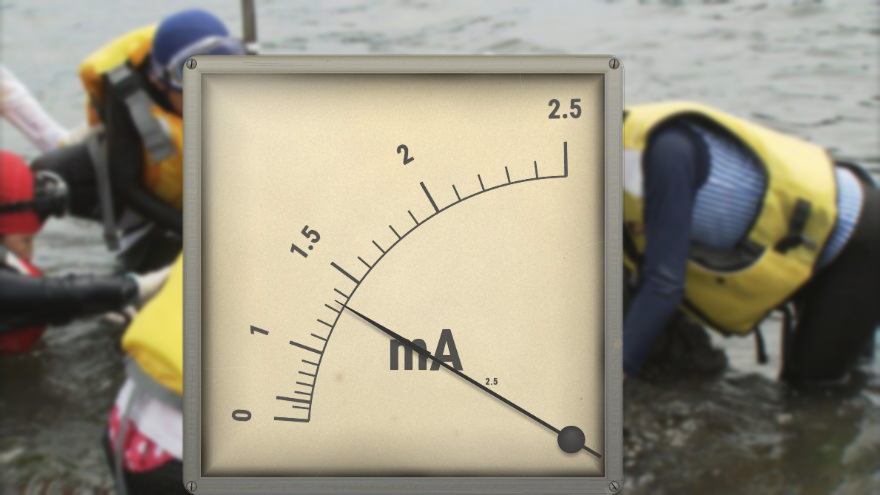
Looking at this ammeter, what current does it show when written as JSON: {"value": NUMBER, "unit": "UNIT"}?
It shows {"value": 1.35, "unit": "mA"}
